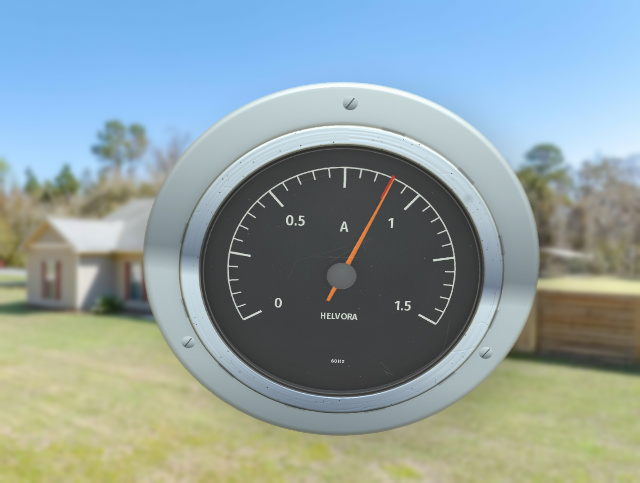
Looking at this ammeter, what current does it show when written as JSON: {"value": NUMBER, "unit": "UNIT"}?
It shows {"value": 0.9, "unit": "A"}
